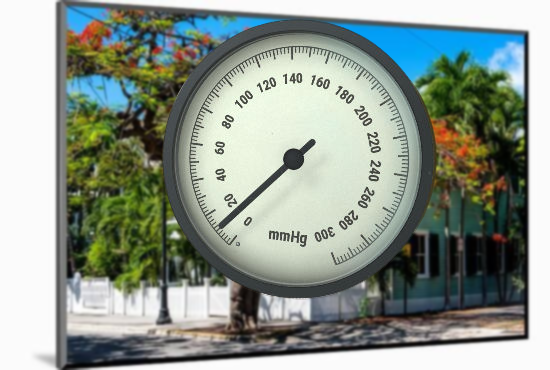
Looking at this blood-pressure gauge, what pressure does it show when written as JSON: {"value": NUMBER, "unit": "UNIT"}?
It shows {"value": 10, "unit": "mmHg"}
